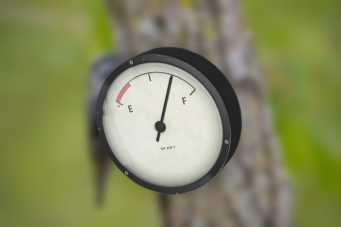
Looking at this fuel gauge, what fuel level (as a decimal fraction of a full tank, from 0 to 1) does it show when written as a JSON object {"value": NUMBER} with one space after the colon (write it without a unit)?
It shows {"value": 0.75}
